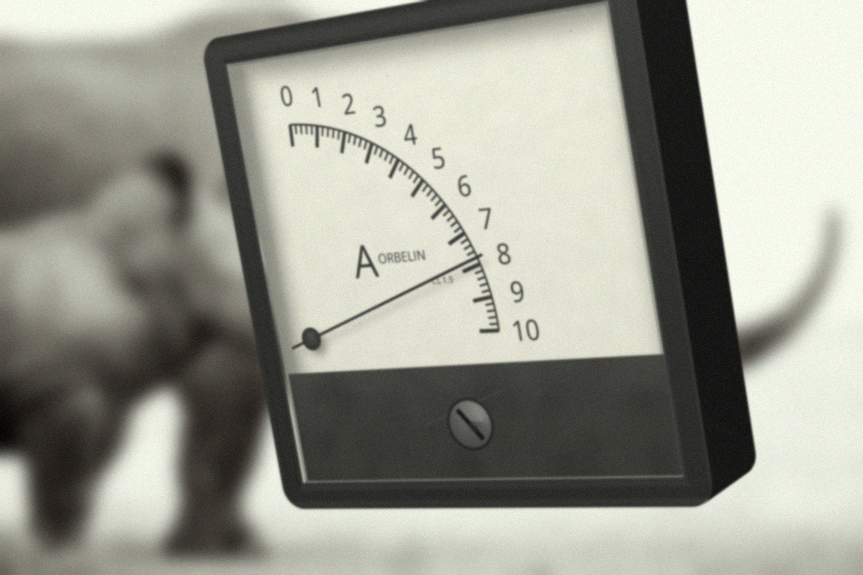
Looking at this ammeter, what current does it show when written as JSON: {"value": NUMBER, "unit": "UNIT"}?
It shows {"value": 7.8, "unit": "A"}
